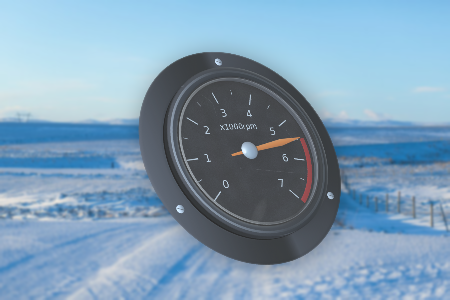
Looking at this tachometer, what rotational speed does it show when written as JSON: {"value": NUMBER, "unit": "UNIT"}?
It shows {"value": 5500, "unit": "rpm"}
